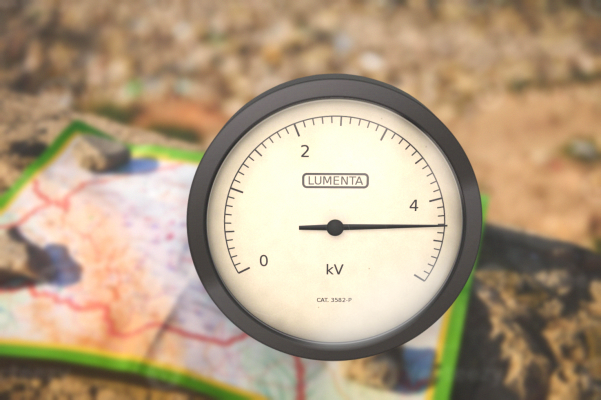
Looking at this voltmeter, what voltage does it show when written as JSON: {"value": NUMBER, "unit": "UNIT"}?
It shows {"value": 4.3, "unit": "kV"}
